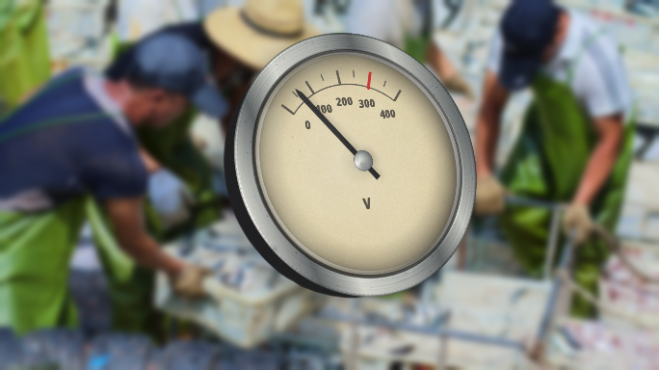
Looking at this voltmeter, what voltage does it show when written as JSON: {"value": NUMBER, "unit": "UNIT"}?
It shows {"value": 50, "unit": "V"}
